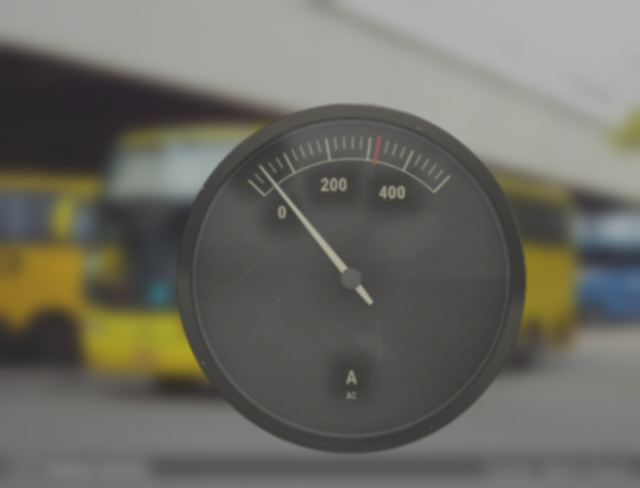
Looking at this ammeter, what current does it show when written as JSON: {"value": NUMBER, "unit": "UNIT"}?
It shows {"value": 40, "unit": "A"}
